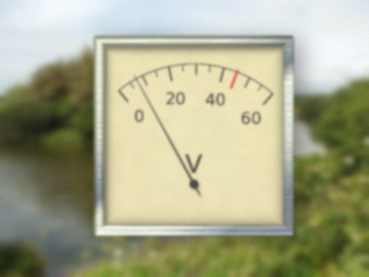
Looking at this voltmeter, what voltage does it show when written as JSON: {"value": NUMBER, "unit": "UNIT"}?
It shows {"value": 7.5, "unit": "V"}
